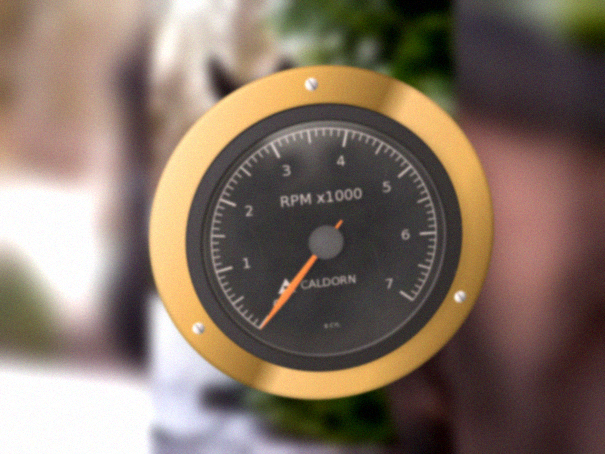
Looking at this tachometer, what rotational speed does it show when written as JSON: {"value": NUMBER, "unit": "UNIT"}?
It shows {"value": 0, "unit": "rpm"}
